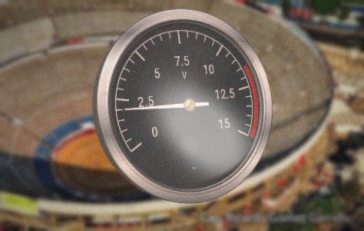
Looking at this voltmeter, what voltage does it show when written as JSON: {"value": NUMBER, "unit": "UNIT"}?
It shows {"value": 2, "unit": "V"}
